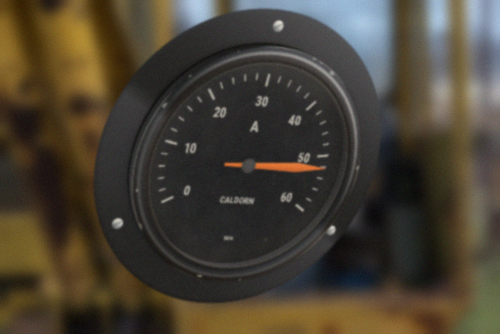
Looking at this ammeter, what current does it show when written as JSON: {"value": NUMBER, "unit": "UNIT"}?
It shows {"value": 52, "unit": "A"}
